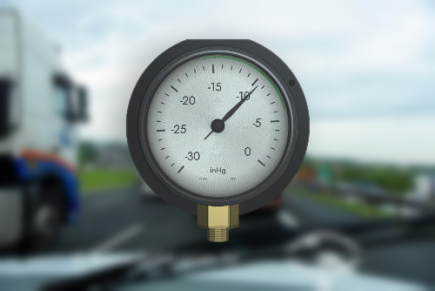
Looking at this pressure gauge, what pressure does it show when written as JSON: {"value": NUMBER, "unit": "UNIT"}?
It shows {"value": -9.5, "unit": "inHg"}
